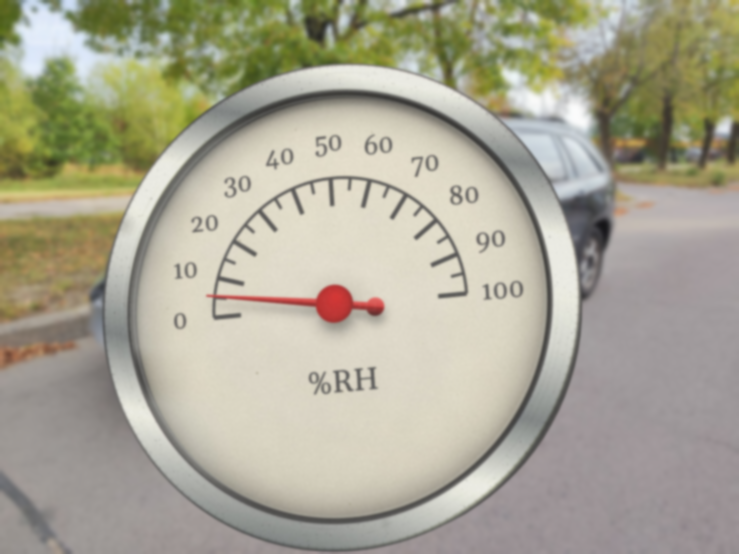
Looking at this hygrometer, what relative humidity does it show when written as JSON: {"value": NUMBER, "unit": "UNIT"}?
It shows {"value": 5, "unit": "%"}
